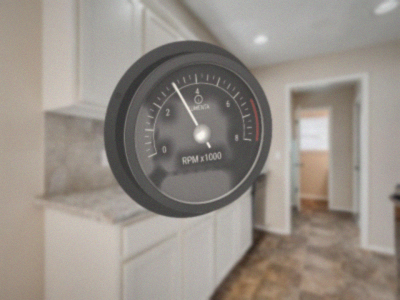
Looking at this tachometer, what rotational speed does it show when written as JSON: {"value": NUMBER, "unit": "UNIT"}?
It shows {"value": 3000, "unit": "rpm"}
